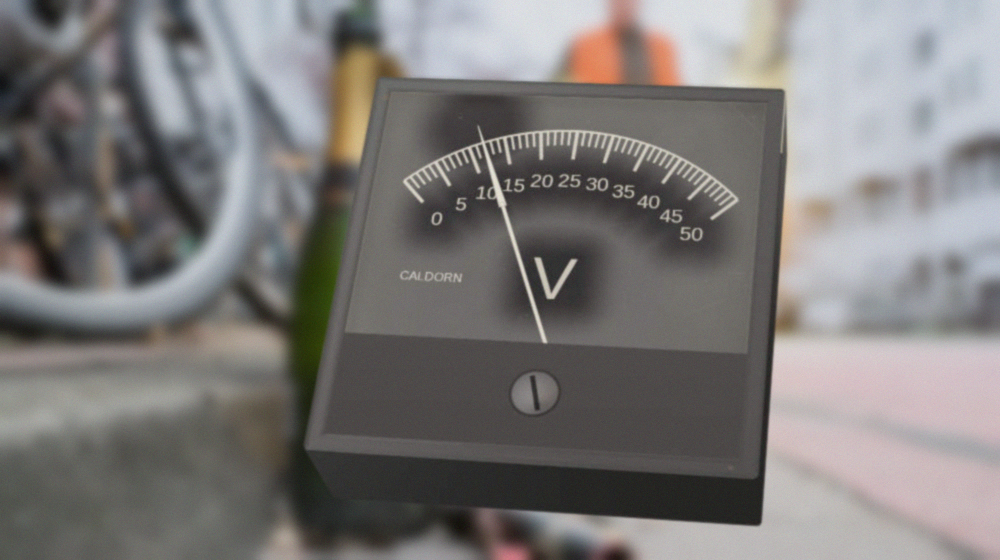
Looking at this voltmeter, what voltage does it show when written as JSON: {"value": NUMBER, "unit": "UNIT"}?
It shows {"value": 12, "unit": "V"}
